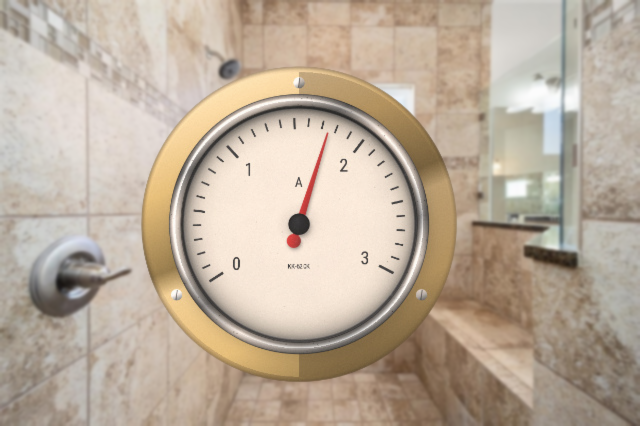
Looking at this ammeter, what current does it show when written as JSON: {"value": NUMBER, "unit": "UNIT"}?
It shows {"value": 1.75, "unit": "A"}
